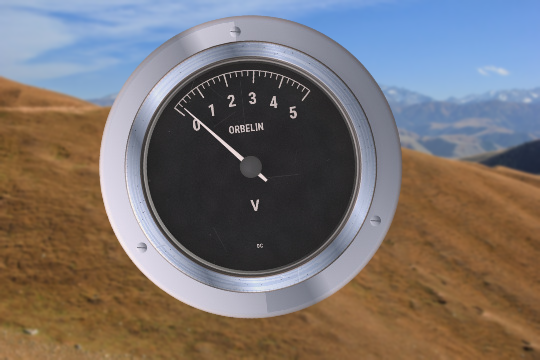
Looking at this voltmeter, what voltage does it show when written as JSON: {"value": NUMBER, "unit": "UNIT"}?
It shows {"value": 0.2, "unit": "V"}
